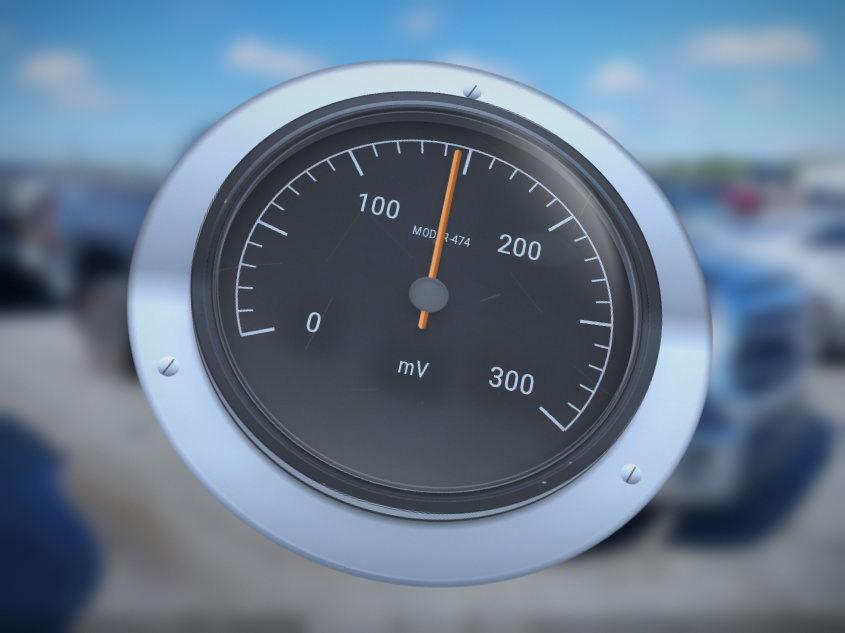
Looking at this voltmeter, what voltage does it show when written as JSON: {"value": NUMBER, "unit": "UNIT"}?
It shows {"value": 145, "unit": "mV"}
